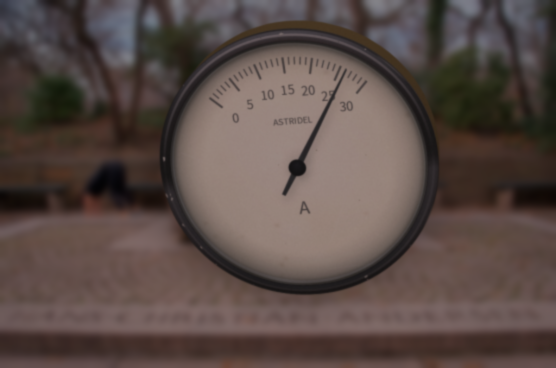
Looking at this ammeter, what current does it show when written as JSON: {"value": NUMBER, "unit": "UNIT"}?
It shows {"value": 26, "unit": "A"}
